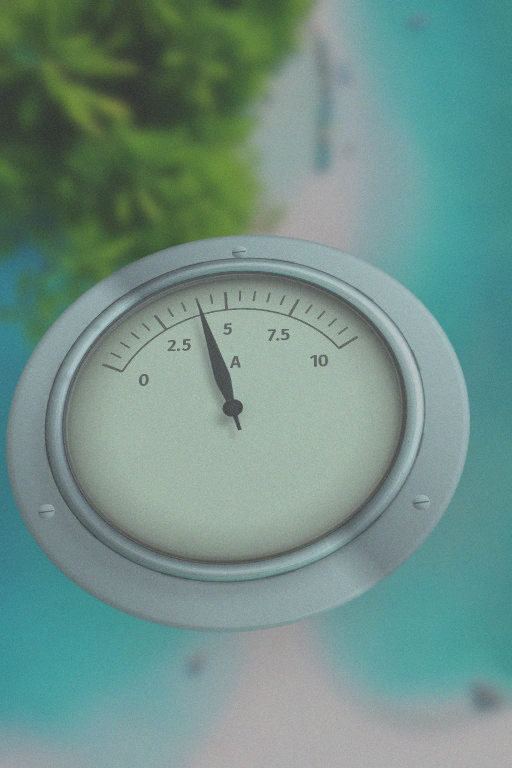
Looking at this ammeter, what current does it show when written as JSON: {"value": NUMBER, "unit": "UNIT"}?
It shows {"value": 4, "unit": "A"}
